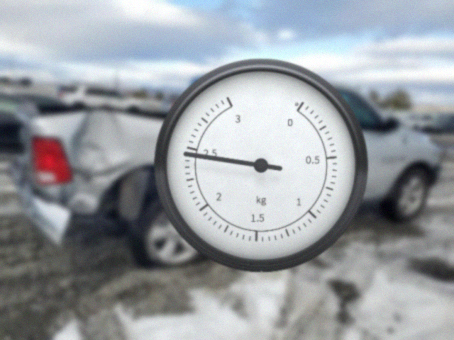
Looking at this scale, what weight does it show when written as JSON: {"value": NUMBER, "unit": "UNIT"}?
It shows {"value": 2.45, "unit": "kg"}
